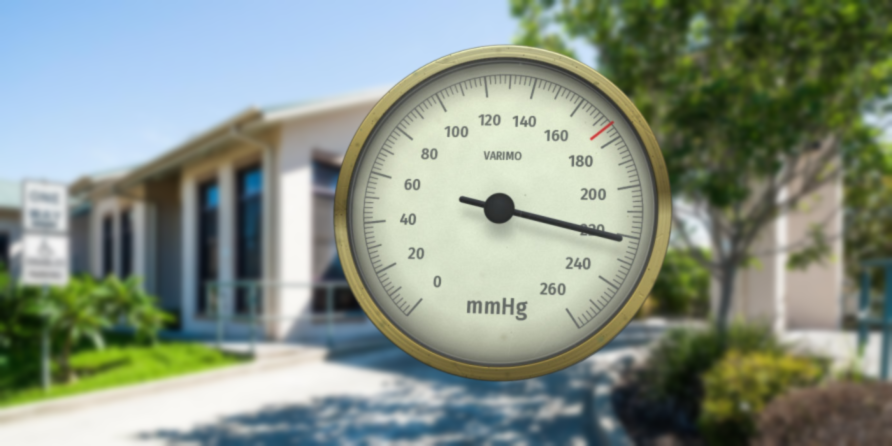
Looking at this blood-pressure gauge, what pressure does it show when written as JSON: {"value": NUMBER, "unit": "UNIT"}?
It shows {"value": 222, "unit": "mmHg"}
